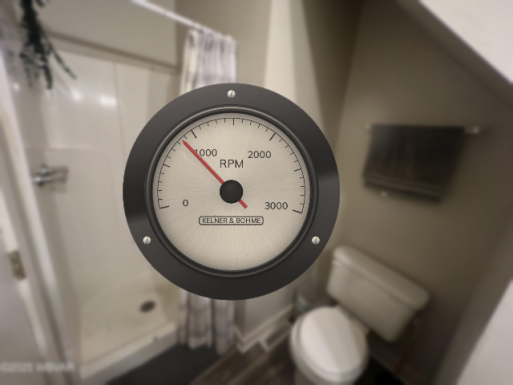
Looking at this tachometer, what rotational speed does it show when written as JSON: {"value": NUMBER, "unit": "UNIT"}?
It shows {"value": 850, "unit": "rpm"}
